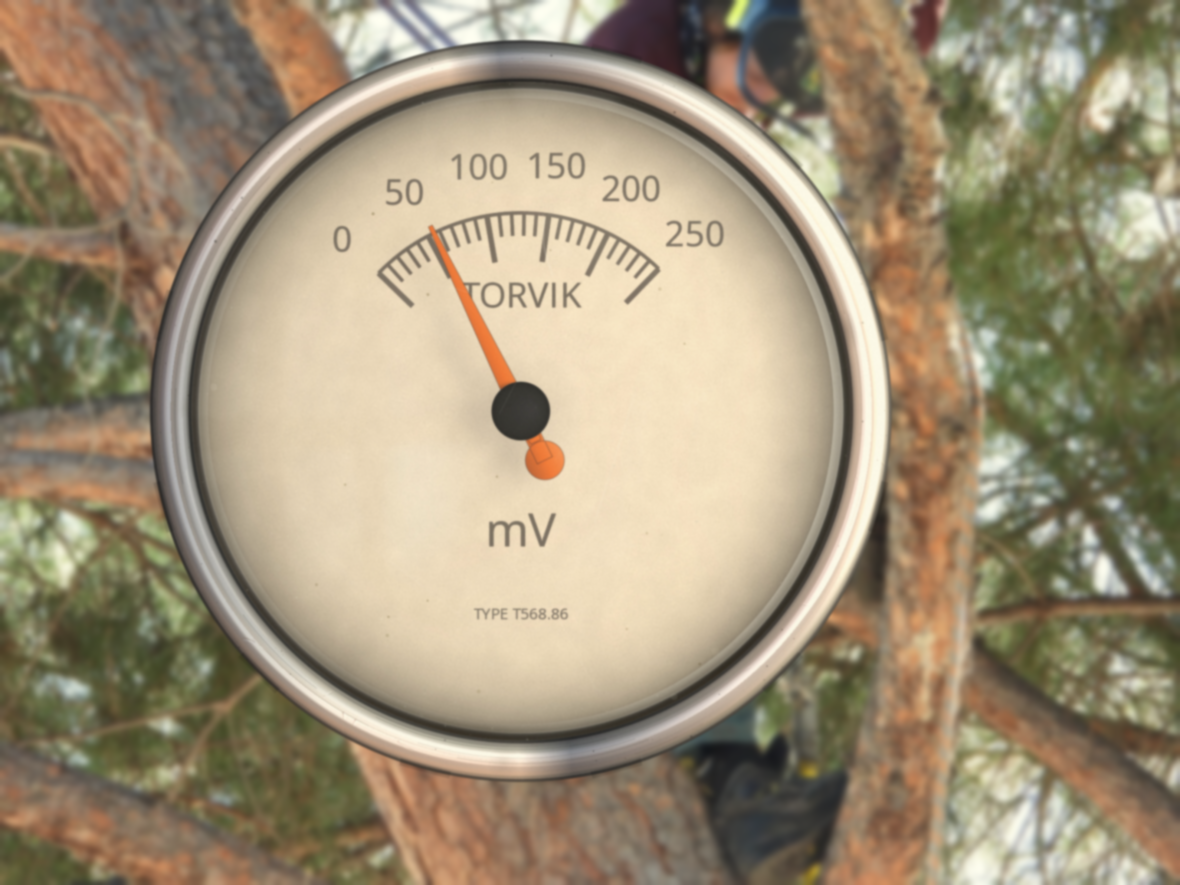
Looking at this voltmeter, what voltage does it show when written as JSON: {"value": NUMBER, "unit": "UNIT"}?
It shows {"value": 55, "unit": "mV"}
